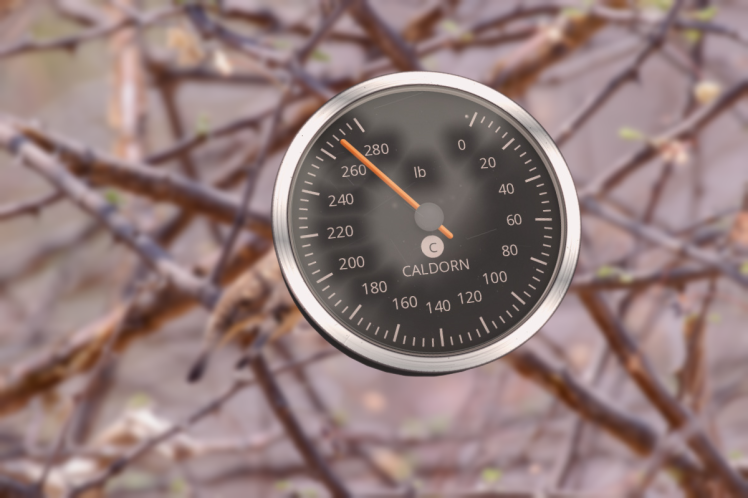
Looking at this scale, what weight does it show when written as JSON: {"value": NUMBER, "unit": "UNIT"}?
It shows {"value": 268, "unit": "lb"}
